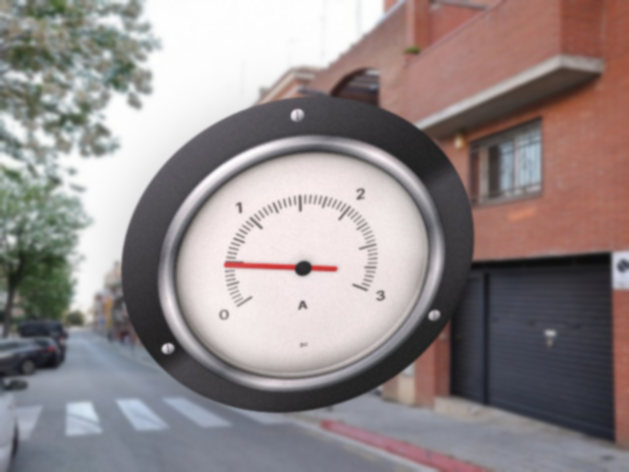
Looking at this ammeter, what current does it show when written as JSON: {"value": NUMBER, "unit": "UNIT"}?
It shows {"value": 0.5, "unit": "A"}
